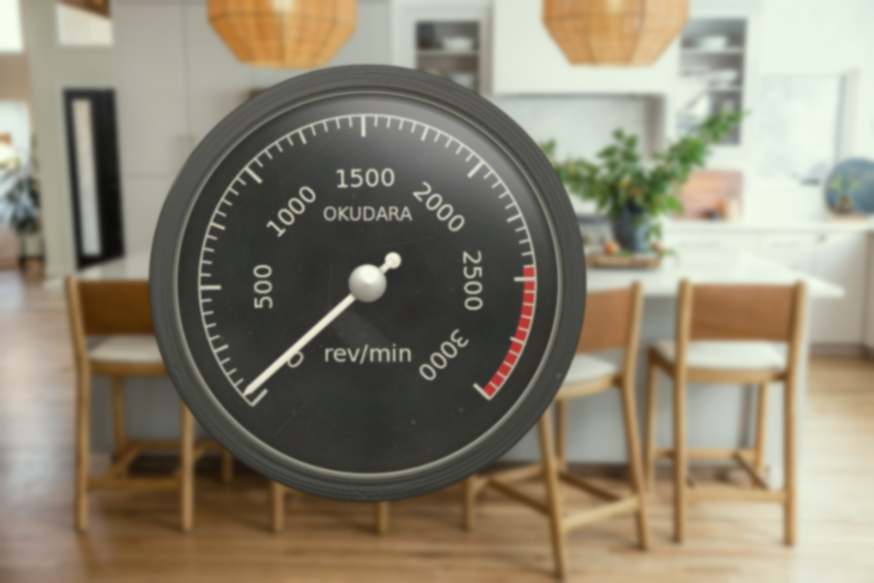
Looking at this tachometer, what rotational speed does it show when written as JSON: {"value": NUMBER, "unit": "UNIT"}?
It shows {"value": 50, "unit": "rpm"}
